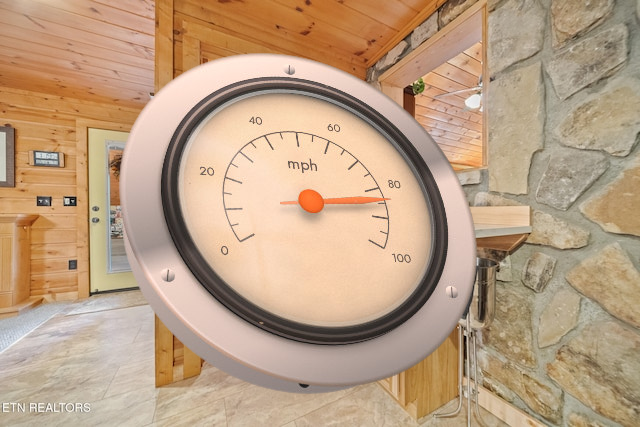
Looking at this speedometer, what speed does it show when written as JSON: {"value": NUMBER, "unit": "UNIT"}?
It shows {"value": 85, "unit": "mph"}
